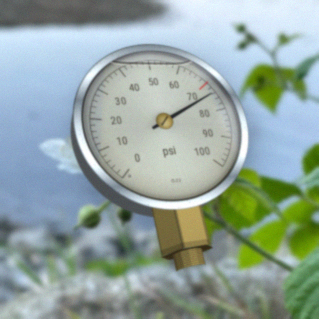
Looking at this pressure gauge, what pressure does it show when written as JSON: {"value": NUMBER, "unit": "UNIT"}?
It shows {"value": 74, "unit": "psi"}
